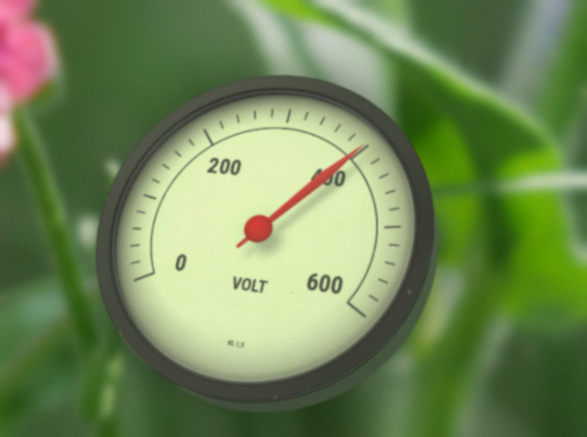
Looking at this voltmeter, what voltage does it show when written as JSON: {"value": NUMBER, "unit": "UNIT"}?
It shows {"value": 400, "unit": "V"}
